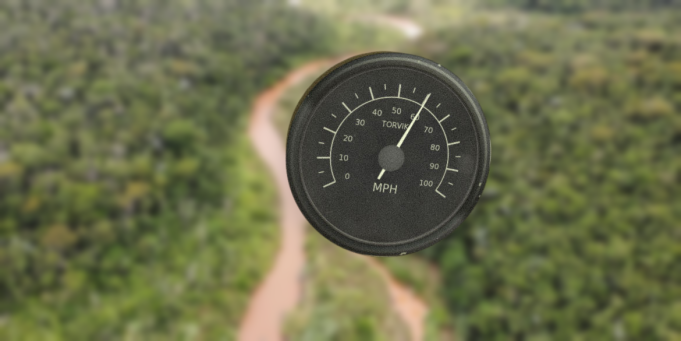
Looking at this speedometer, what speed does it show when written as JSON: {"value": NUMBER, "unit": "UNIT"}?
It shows {"value": 60, "unit": "mph"}
